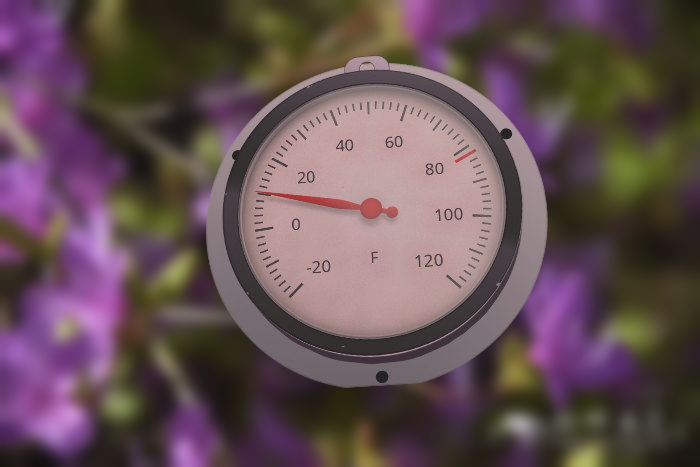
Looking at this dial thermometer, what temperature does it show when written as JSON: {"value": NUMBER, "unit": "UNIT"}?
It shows {"value": 10, "unit": "°F"}
